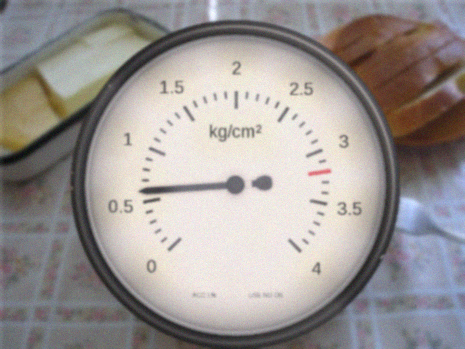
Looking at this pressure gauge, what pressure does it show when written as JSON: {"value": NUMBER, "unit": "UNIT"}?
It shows {"value": 0.6, "unit": "kg/cm²"}
